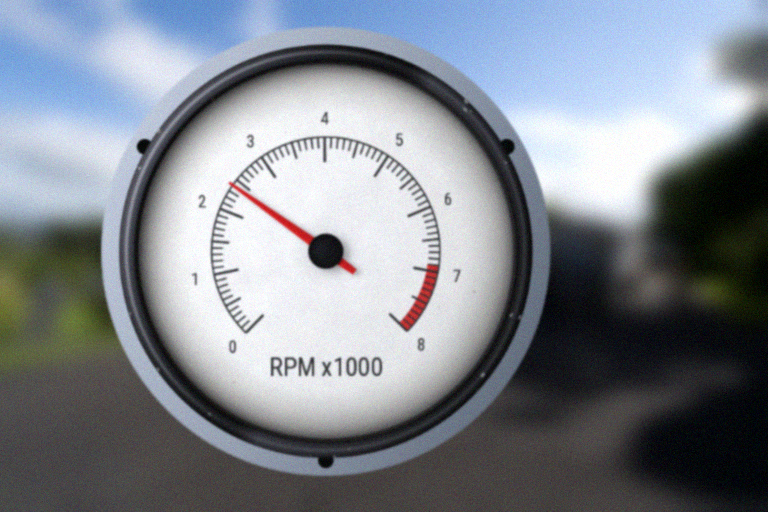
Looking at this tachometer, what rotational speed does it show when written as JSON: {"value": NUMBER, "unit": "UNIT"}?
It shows {"value": 2400, "unit": "rpm"}
